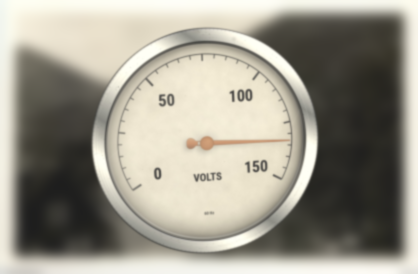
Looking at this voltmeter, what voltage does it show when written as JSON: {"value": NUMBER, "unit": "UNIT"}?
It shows {"value": 132.5, "unit": "V"}
